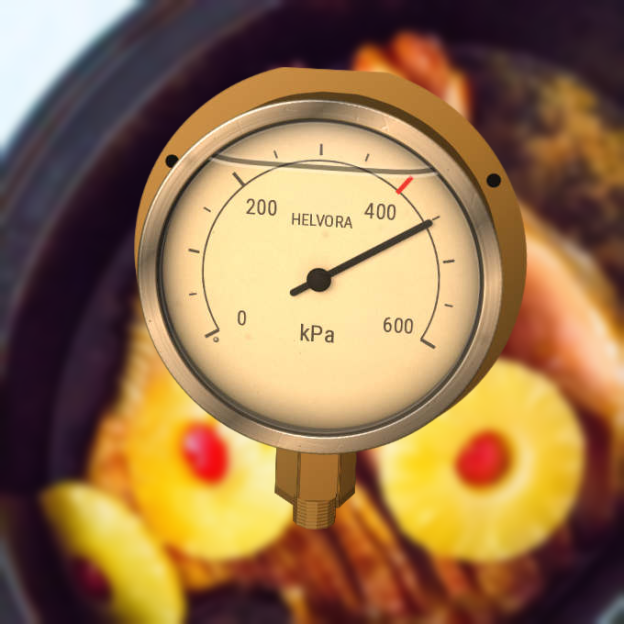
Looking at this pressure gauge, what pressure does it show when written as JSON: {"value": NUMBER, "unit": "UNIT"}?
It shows {"value": 450, "unit": "kPa"}
